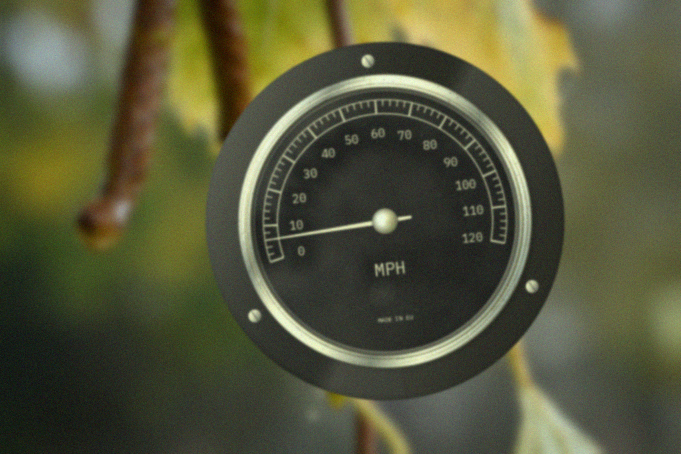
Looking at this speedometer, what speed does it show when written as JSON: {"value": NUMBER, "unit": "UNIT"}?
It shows {"value": 6, "unit": "mph"}
